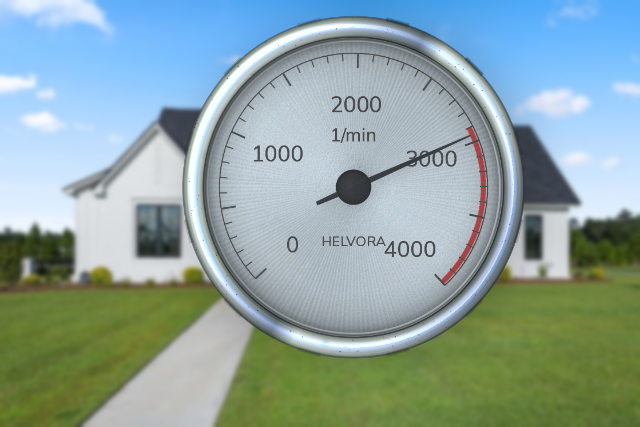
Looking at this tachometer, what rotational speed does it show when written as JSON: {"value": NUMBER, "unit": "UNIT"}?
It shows {"value": 2950, "unit": "rpm"}
